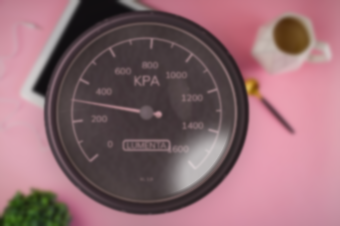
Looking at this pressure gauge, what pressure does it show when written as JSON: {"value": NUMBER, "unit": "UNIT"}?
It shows {"value": 300, "unit": "kPa"}
